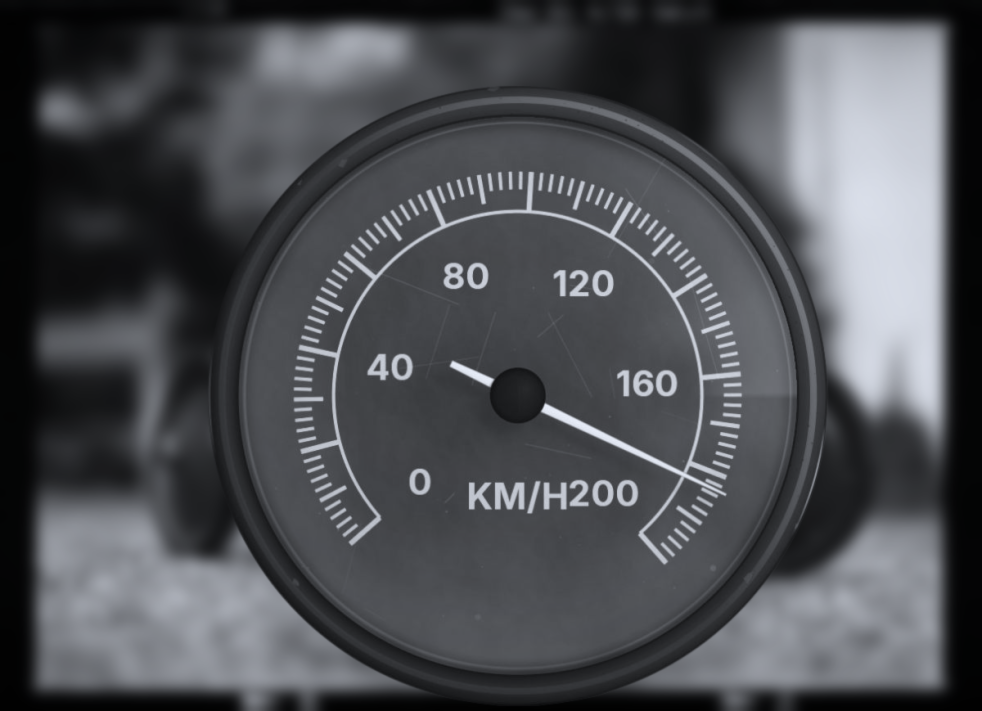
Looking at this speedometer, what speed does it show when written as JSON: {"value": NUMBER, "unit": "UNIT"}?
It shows {"value": 183, "unit": "km/h"}
